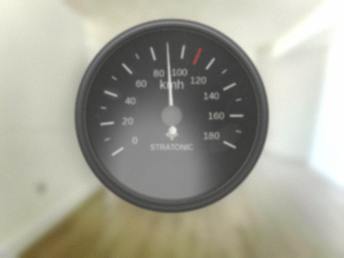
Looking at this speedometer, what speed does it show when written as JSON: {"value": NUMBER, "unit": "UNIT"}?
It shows {"value": 90, "unit": "km/h"}
